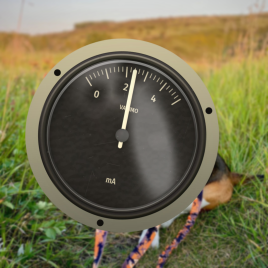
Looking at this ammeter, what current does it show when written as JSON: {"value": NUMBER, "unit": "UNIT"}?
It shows {"value": 2.4, "unit": "mA"}
